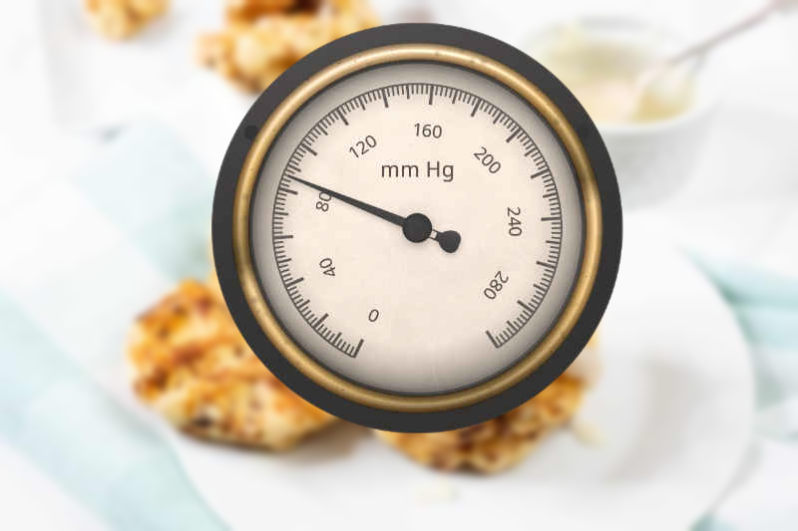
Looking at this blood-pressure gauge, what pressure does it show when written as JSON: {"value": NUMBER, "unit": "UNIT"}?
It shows {"value": 86, "unit": "mmHg"}
